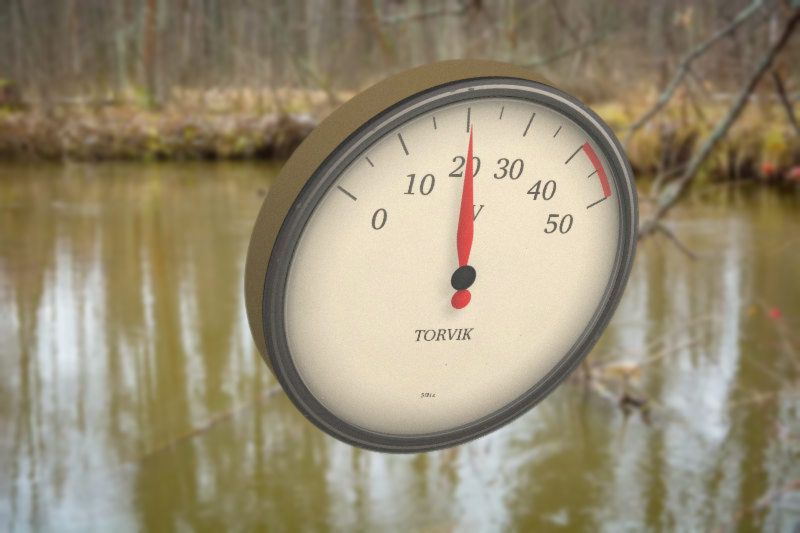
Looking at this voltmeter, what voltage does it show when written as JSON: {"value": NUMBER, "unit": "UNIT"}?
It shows {"value": 20, "unit": "V"}
